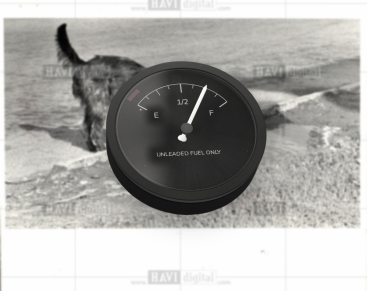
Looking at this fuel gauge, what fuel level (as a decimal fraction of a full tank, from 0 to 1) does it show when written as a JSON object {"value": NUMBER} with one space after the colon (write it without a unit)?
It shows {"value": 0.75}
